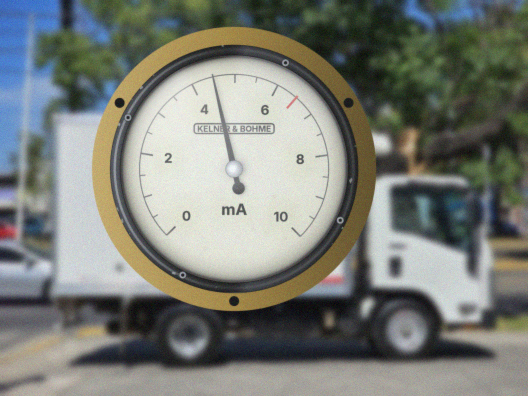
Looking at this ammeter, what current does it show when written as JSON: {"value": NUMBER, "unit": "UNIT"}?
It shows {"value": 4.5, "unit": "mA"}
